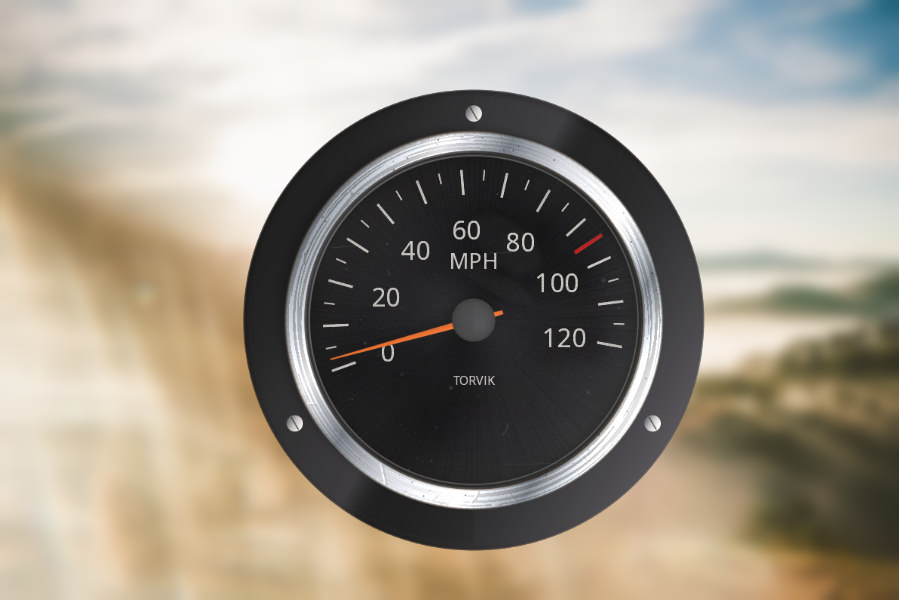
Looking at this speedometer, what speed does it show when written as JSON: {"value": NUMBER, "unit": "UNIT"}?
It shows {"value": 2.5, "unit": "mph"}
